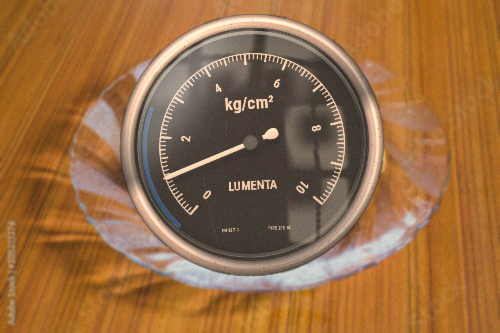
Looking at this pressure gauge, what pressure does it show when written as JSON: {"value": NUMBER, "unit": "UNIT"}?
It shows {"value": 1, "unit": "kg/cm²"}
